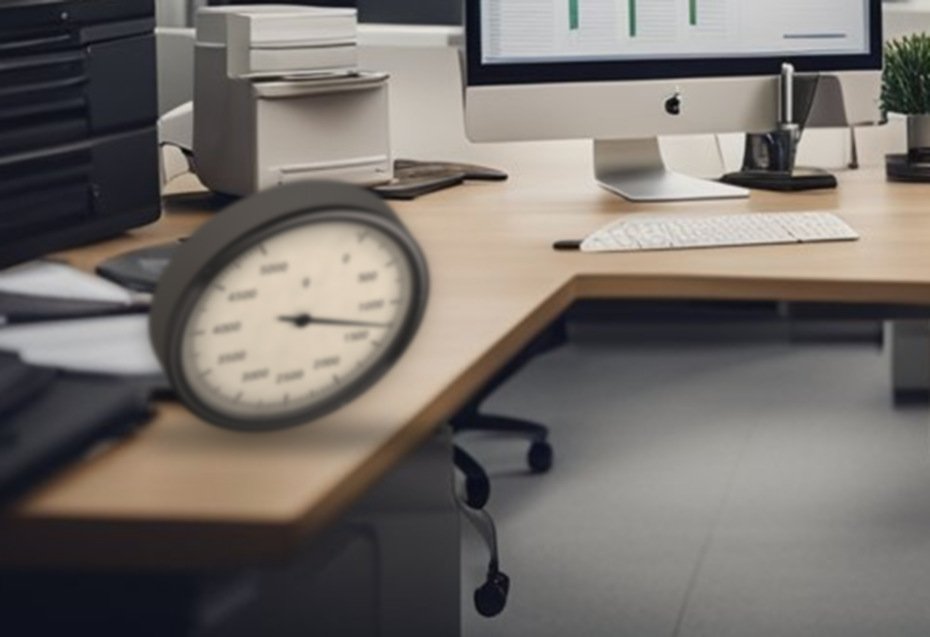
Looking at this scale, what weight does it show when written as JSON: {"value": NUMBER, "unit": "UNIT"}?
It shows {"value": 1250, "unit": "g"}
